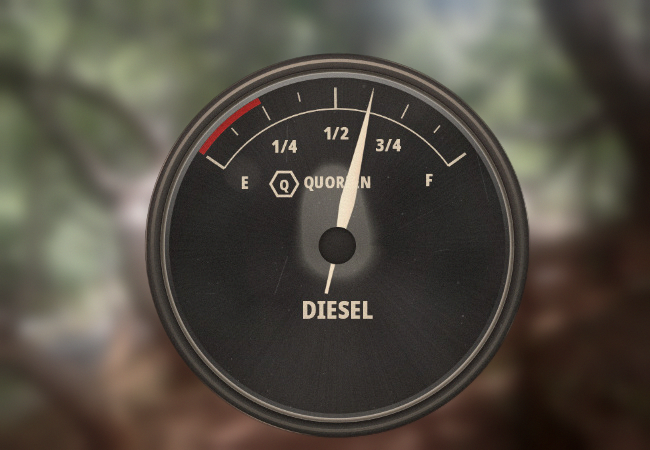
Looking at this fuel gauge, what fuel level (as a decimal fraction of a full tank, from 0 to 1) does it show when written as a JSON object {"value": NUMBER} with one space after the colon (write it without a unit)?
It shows {"value": 0.625}
